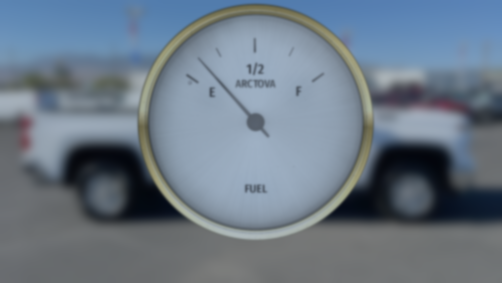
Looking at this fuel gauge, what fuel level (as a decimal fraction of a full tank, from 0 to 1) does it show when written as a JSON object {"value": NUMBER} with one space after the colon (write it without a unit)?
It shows {"value": 0.125}
